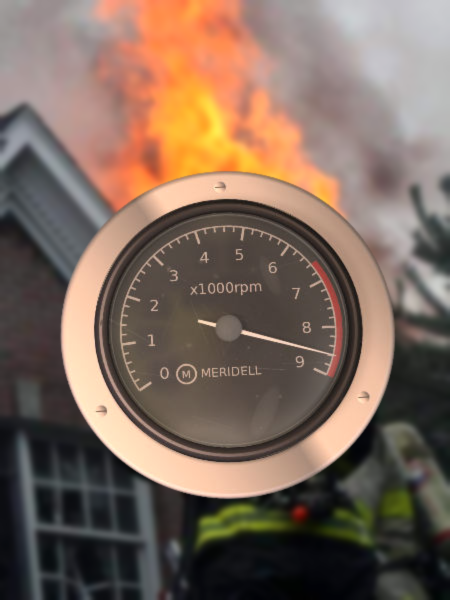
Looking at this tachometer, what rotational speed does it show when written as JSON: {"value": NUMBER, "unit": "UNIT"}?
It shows {"value": 8600, "unit": "rpm"}
